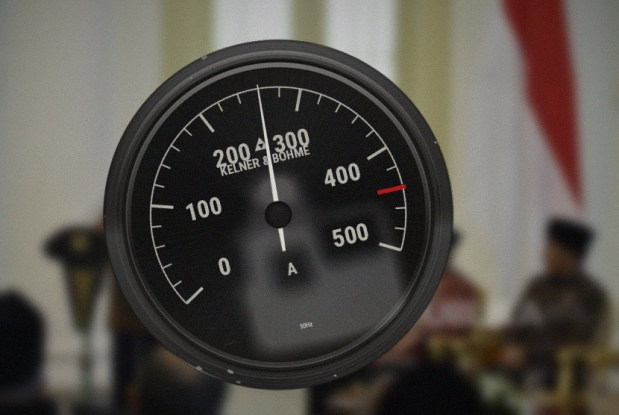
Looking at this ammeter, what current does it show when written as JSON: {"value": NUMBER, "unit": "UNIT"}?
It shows {"value": 260, "unit": "A"}
